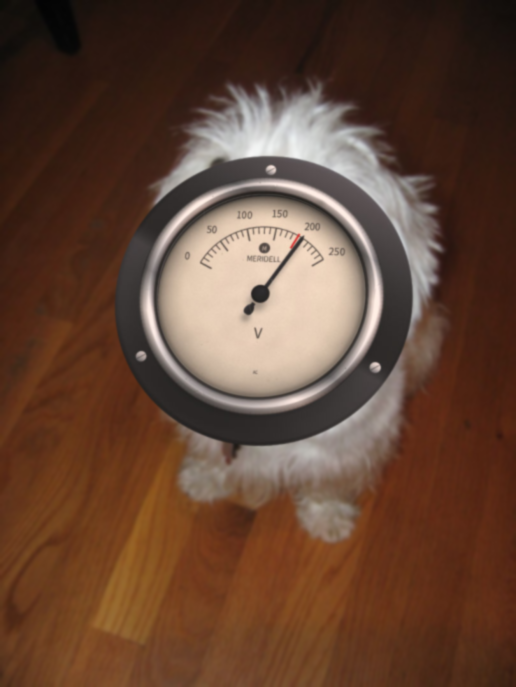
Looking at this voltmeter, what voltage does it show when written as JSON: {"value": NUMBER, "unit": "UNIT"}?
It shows {"value": 200, "unit": "V"}
